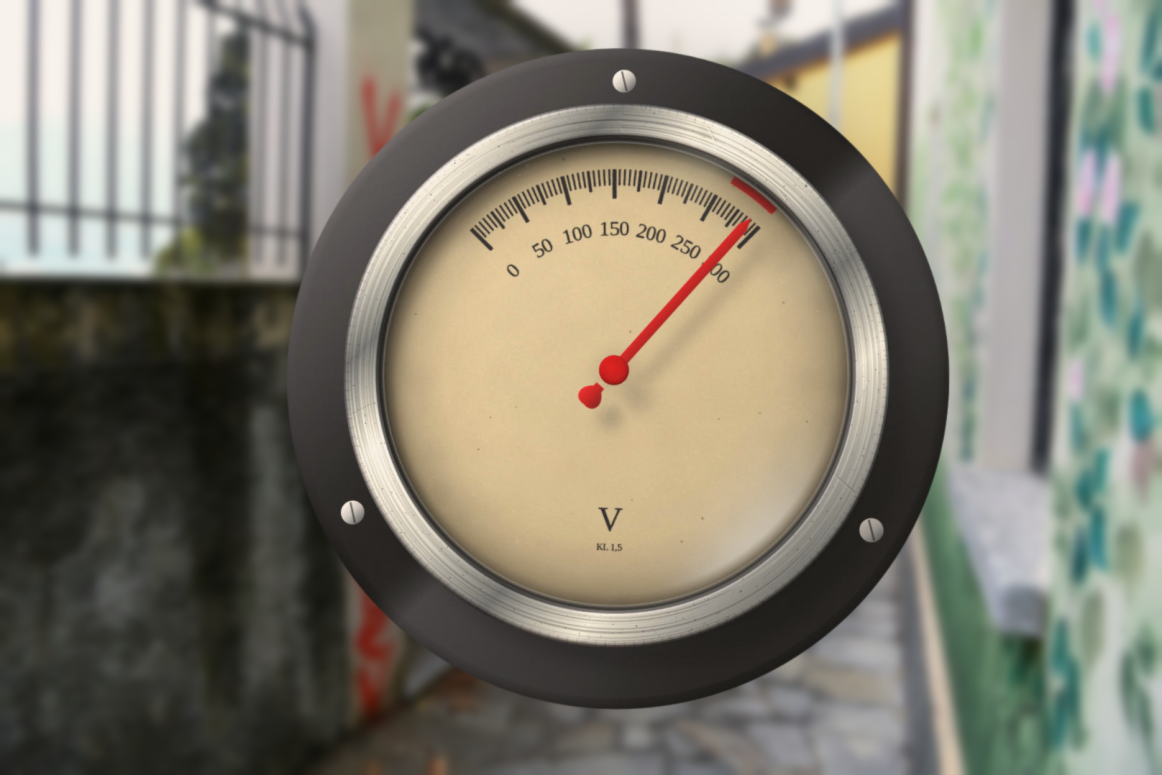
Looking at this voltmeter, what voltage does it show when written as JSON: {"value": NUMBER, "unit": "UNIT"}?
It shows {"value": 290, "unit": "V"}
